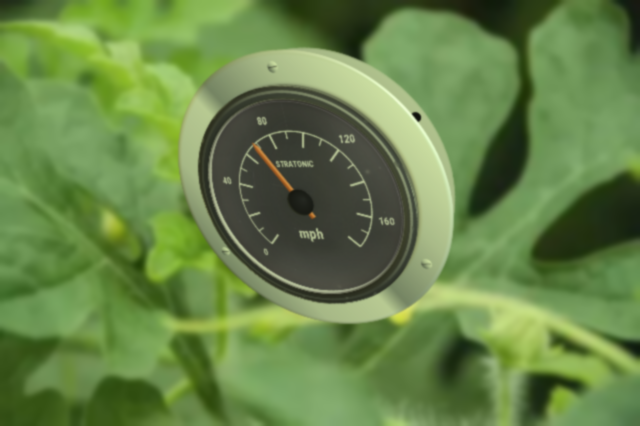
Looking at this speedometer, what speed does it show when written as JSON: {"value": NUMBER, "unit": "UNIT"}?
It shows {"value": 70, "unit": "mph"}
